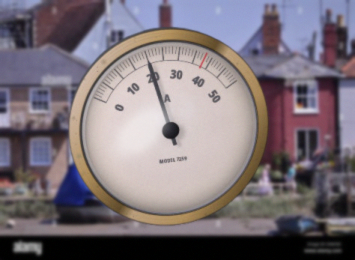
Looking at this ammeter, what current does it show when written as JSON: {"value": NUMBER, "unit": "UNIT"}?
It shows {"value": 20, "unit": "A"}
